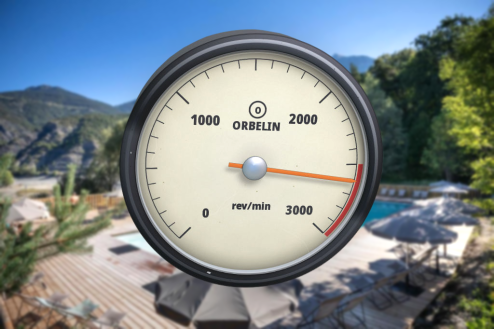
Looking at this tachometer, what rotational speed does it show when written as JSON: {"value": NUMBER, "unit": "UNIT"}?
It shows {"value": 2600, "unit": "rpm"}
